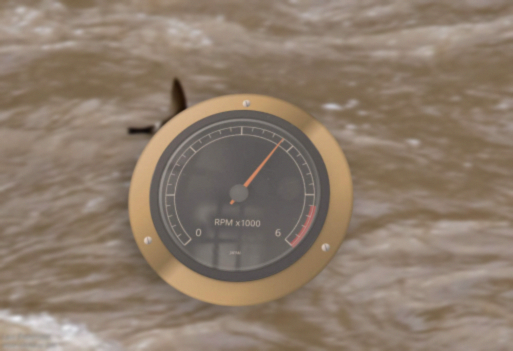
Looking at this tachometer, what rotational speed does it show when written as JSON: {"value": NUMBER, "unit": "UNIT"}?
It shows {"value": 3800, "unit": "rpm"}
